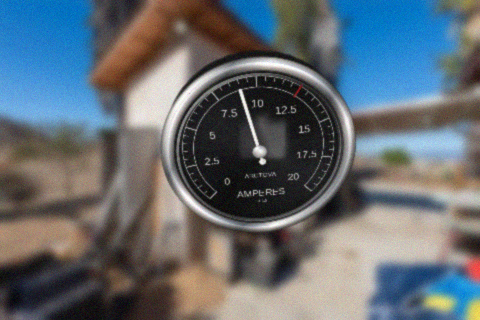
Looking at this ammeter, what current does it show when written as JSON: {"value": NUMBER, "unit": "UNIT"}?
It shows {"value": 9, "unit": "A"}
